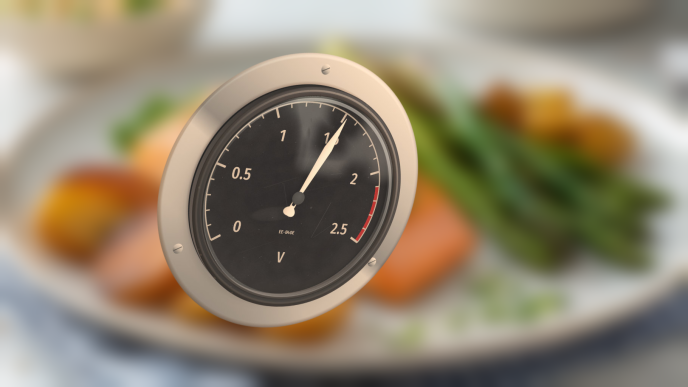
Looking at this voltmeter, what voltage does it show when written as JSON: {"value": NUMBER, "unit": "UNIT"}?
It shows {"value": 1.5, "unit": "V"}
